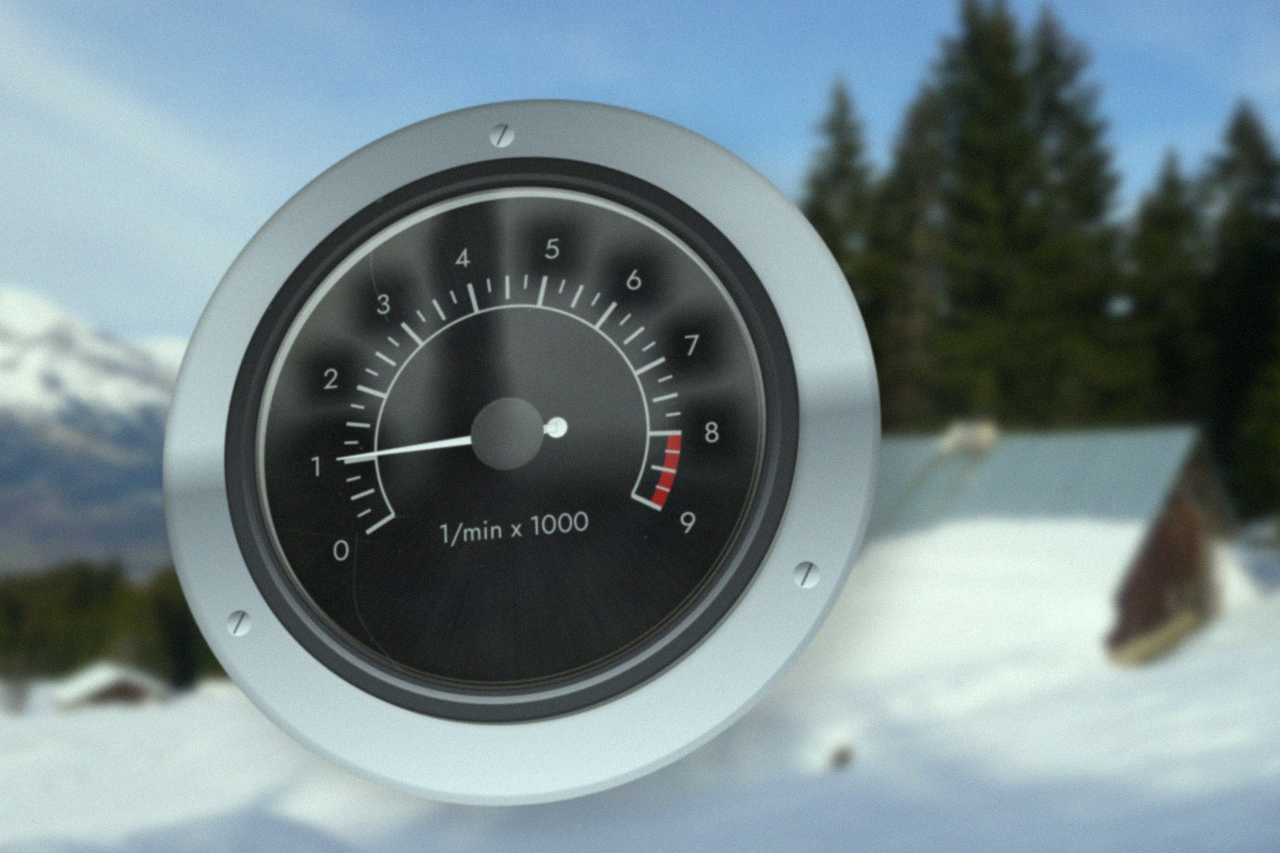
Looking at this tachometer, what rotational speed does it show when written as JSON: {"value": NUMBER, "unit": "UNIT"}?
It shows {"value": 1000, "unit": "rpm"}
